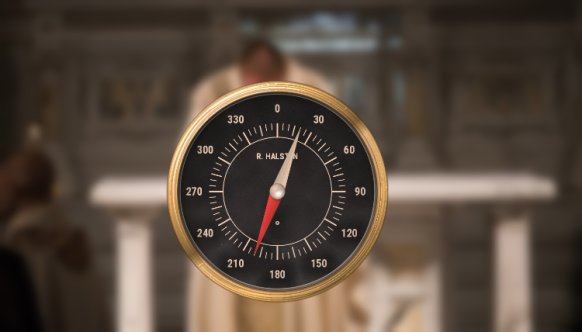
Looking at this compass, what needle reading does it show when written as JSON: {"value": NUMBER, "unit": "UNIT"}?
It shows {"value": 200, "unit": "°"}
